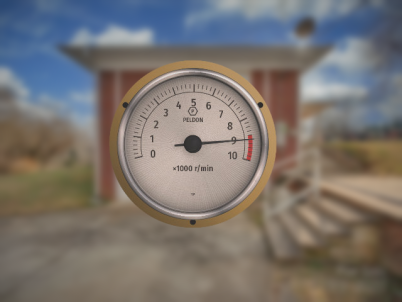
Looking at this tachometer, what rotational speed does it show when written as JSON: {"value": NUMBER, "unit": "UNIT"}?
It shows {"value": 9000, "unit": "rpm"}
